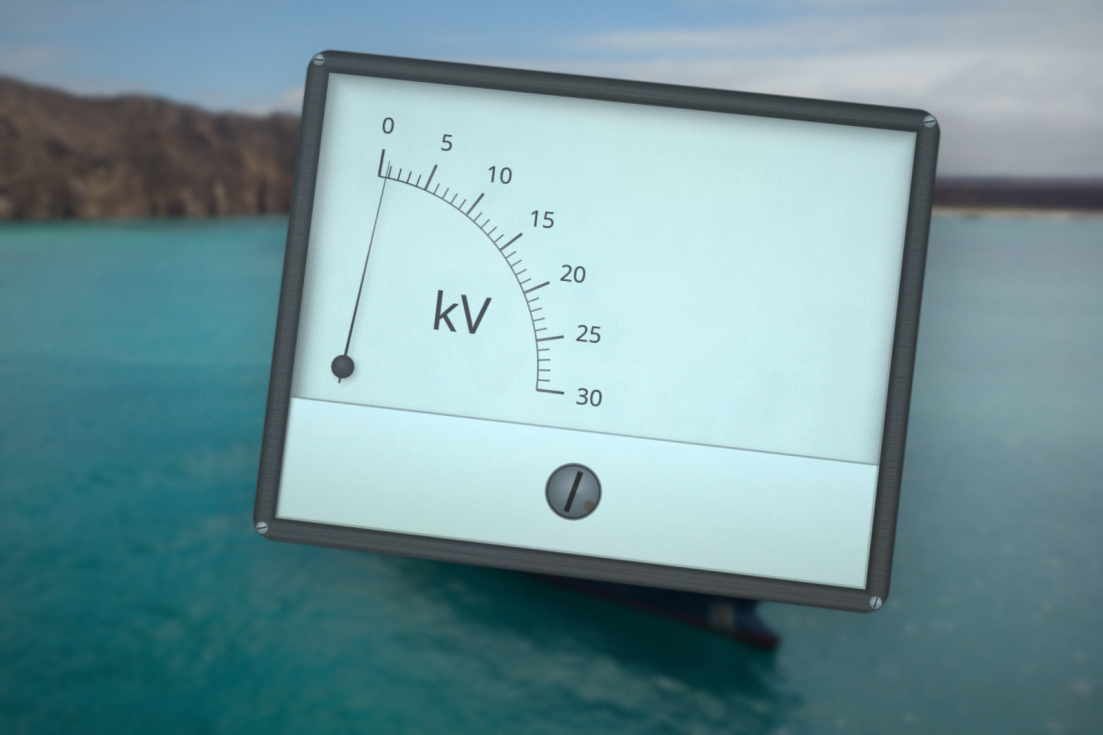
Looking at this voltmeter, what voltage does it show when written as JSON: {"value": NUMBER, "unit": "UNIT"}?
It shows {"value": 1, "unit": "kV"}
